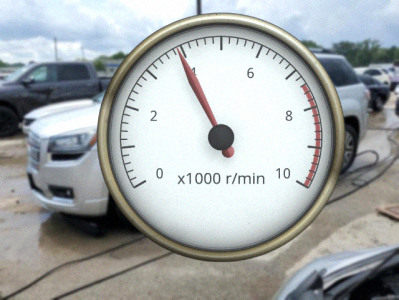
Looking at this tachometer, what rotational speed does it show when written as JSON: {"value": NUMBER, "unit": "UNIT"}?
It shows {"value": 3900, "unit": "rpm"}
